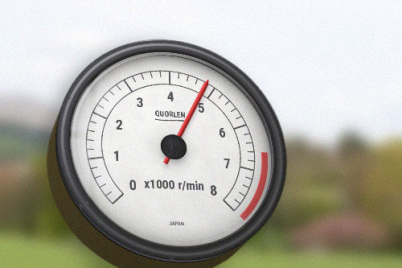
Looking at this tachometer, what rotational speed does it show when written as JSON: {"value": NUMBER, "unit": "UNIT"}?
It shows {"value": 4800, "unit": "rpm"}
